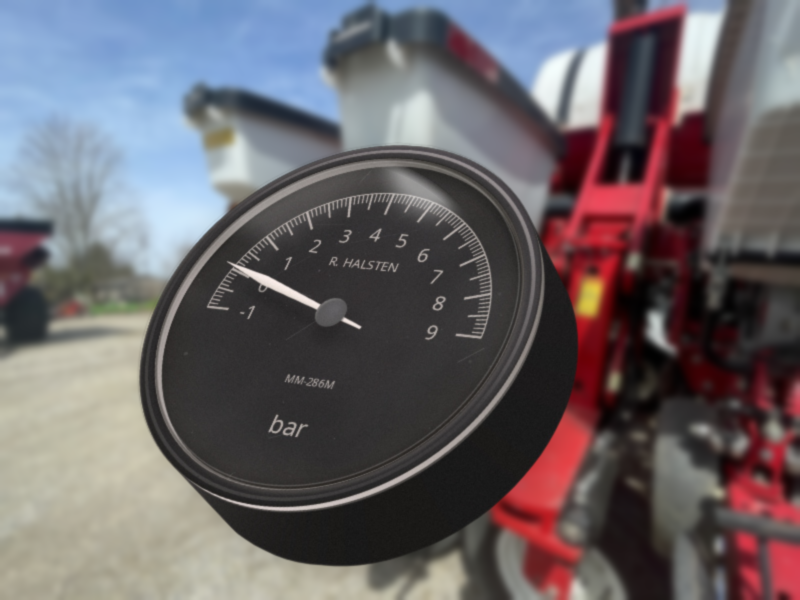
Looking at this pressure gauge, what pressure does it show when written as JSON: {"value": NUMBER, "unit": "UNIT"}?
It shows {"value": 0, "unit": "bar"}
